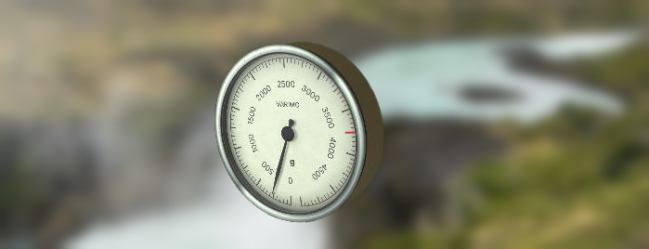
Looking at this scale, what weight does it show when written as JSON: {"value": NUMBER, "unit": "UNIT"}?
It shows {"value": 250, "unit": "g"}
